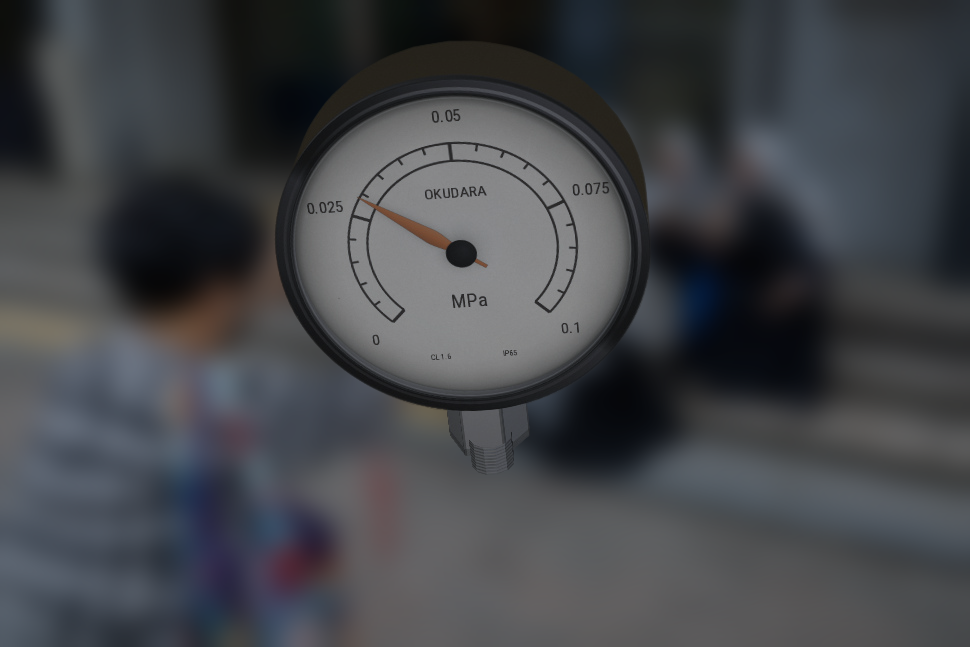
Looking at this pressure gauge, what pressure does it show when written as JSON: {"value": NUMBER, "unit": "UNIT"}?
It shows {"value": 0.03, "unit": "MPa"}
